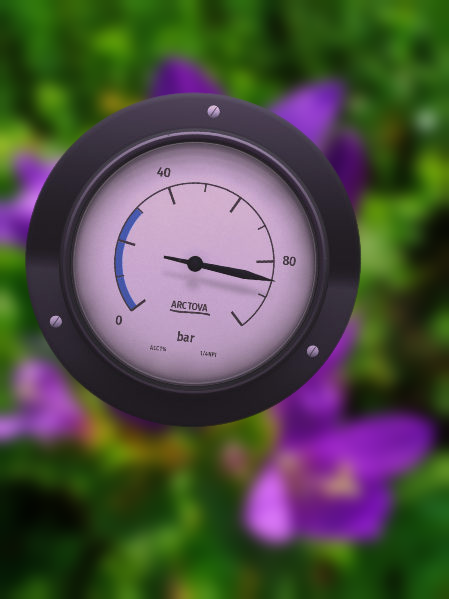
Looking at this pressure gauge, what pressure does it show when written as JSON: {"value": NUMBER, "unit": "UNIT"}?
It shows {"value": 85, "unit": "bar"}
